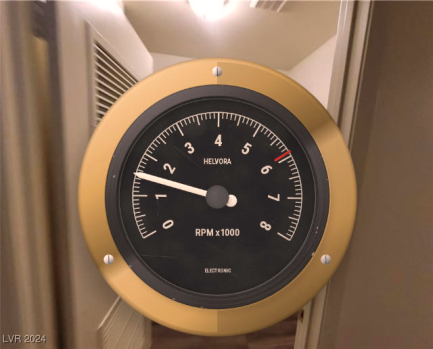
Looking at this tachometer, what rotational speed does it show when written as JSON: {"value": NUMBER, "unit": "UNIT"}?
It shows {"value": 1500, "unit": "rpm"}
